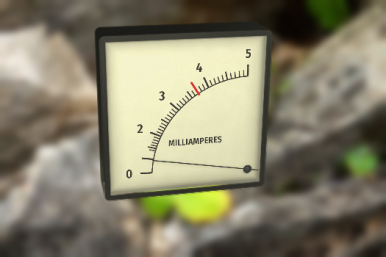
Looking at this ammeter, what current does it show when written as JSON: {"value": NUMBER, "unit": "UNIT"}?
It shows {"value": 1, "unit": "mA"}
